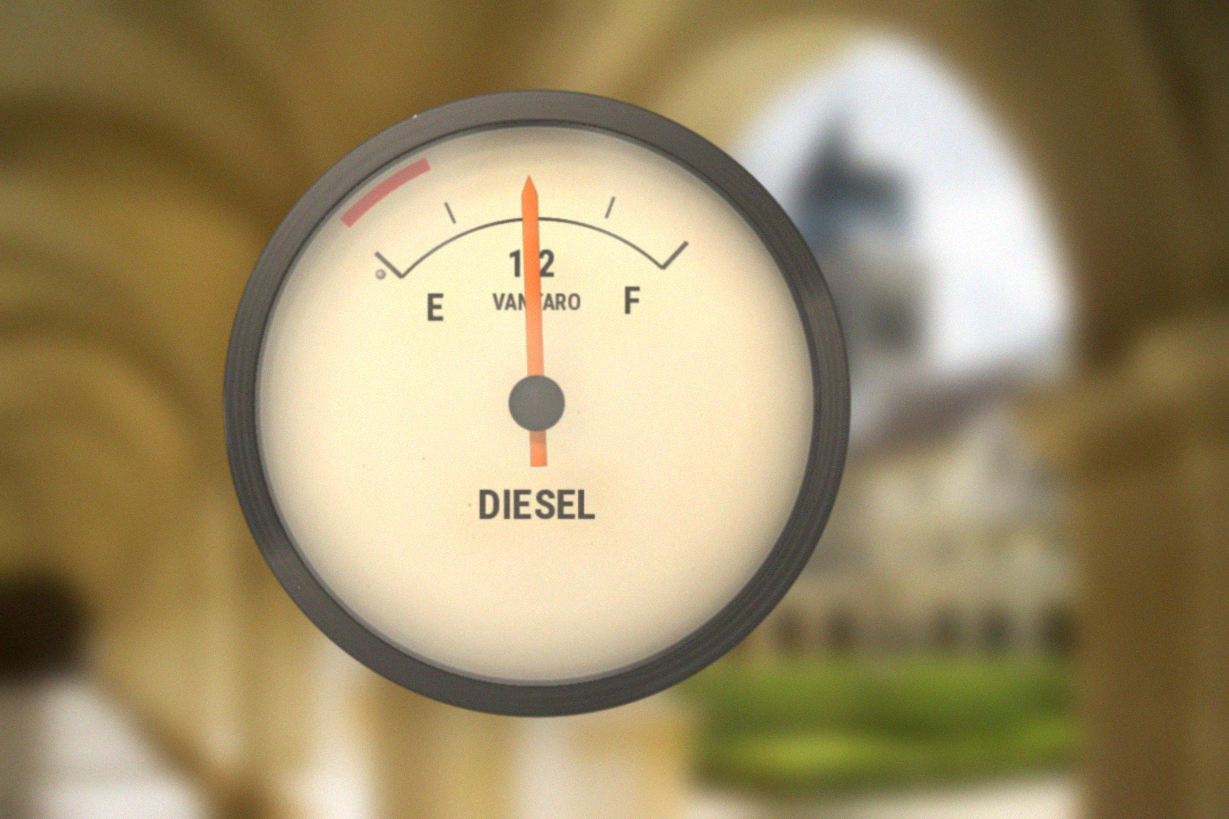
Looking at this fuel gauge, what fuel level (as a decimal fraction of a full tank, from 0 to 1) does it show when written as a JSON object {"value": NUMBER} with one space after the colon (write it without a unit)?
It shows {"value": 0.5}
